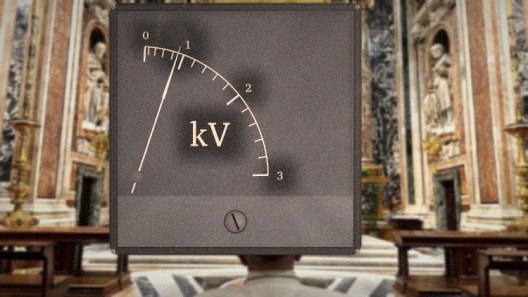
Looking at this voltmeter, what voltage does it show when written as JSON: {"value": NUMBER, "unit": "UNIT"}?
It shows {"value": 0.9, "unit": "kV"}
